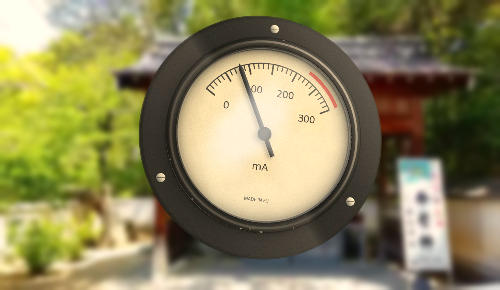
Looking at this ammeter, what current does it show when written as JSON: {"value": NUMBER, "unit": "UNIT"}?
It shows {"value": 80, "unit": "mA"}
